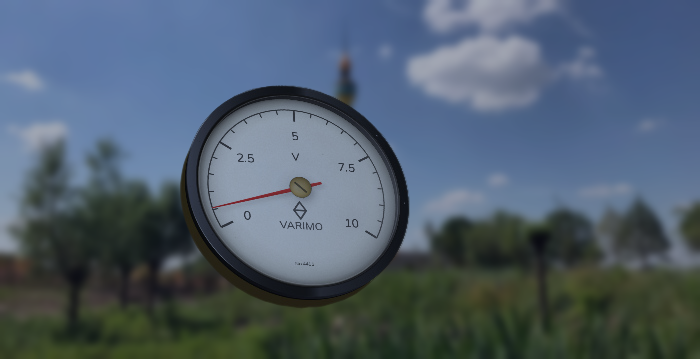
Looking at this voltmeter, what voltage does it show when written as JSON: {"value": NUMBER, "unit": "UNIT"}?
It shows {"value": 0.5, "unit": "V"}
